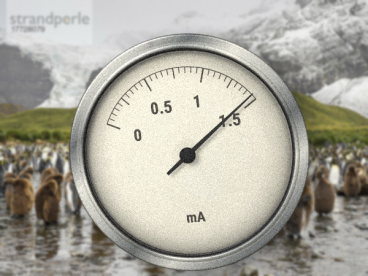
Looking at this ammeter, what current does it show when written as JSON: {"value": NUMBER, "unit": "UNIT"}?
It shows {"value": 1.45, "unit": "mA"}
